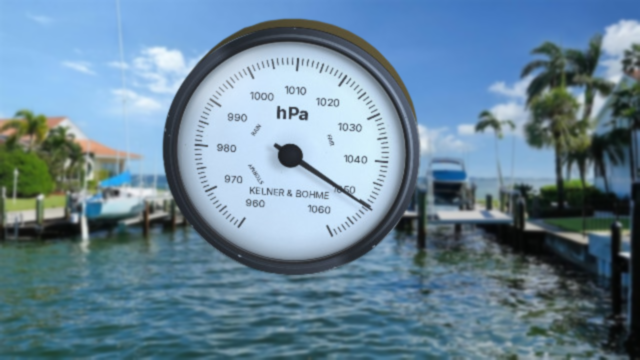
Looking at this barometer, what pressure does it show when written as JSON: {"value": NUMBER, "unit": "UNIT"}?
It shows {"value": 1050, "unit": "hPa"}
